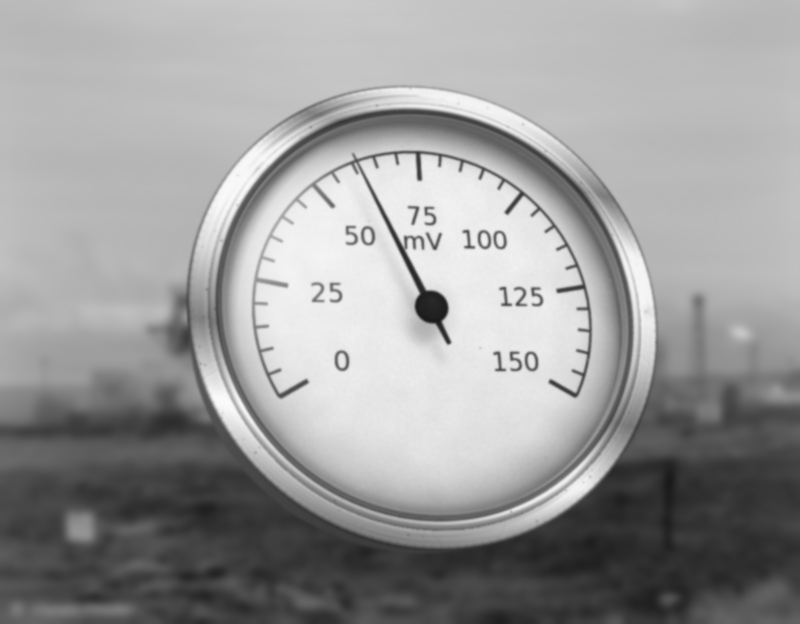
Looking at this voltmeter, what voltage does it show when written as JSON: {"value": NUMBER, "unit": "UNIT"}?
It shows {"value": 60, "unit": "mV"}
